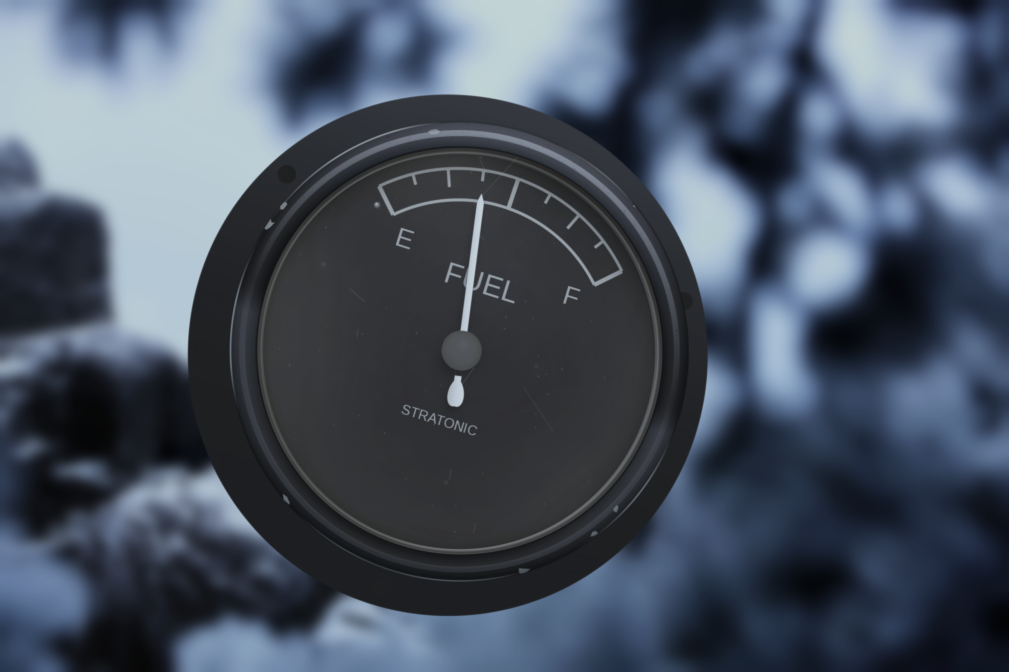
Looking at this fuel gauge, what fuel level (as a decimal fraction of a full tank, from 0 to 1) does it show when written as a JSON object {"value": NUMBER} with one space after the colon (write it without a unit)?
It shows {"value": 0.375}
